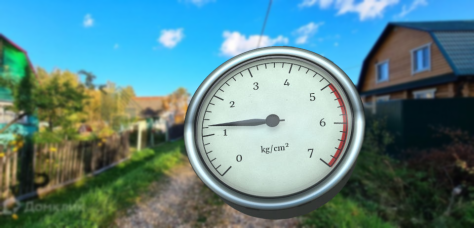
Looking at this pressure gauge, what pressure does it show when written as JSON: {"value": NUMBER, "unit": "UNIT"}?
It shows {"value": 1.2, "unit": "kg/cm²"}
